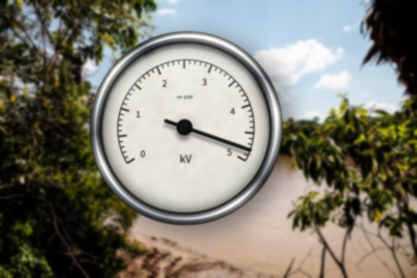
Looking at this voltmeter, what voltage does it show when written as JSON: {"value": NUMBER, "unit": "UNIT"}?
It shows {"value": 4.8, "unit": "kV"}
